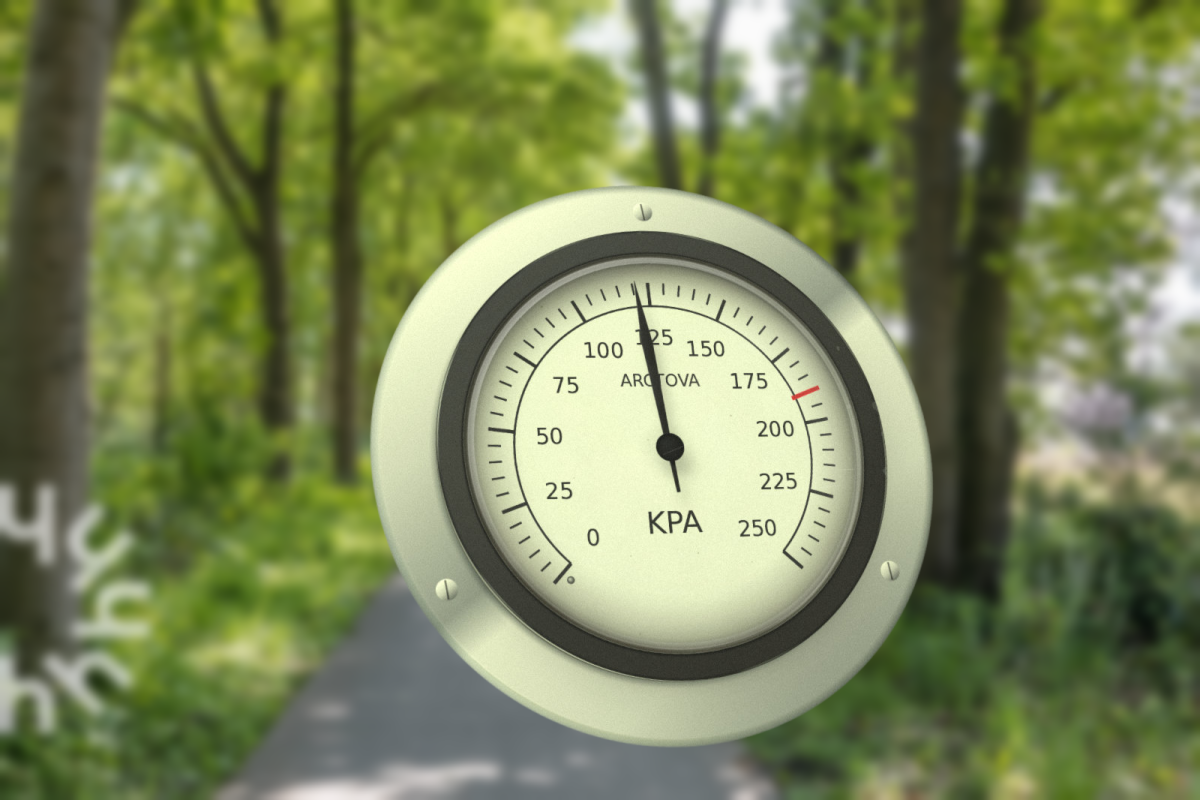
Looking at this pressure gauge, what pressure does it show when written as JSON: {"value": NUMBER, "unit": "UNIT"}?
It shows {"value": 120, "unit": "kPa"}
